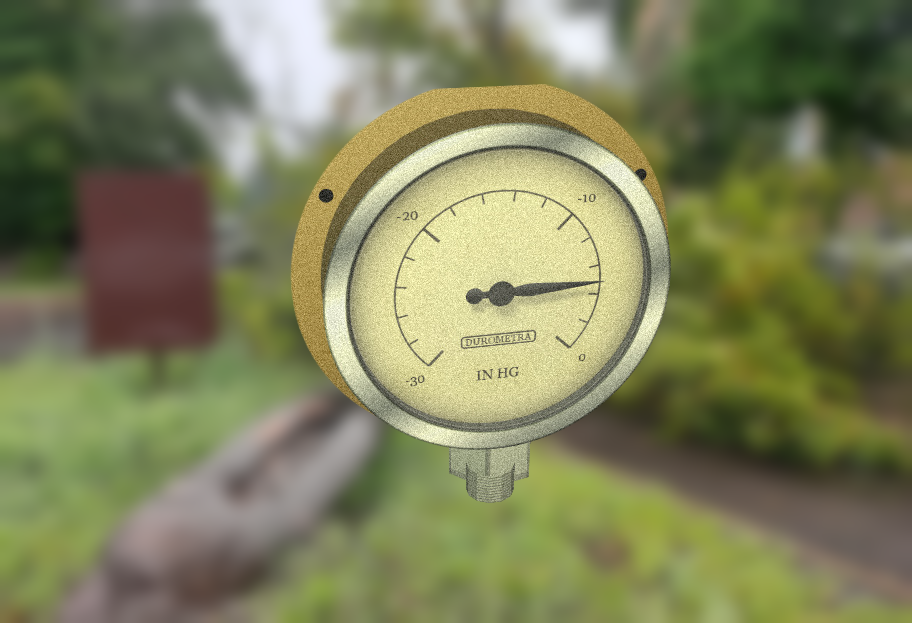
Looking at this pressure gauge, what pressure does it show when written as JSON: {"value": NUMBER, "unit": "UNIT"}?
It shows {"value": -5, "unit": "inHg"}
